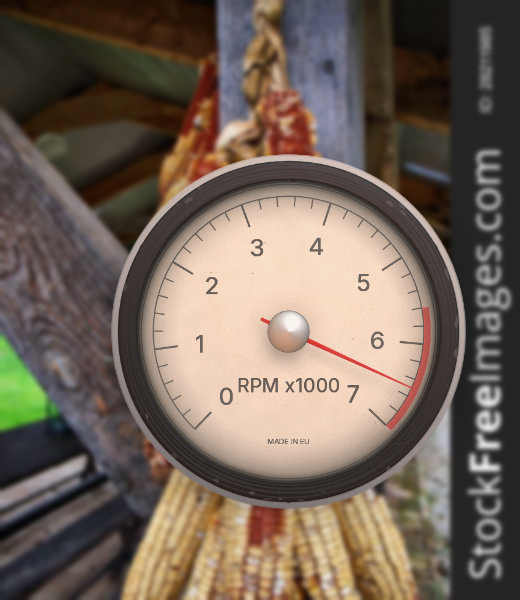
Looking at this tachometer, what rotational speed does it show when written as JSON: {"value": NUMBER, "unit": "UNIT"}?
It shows {"value": 6500, "unit": "rpm"}
